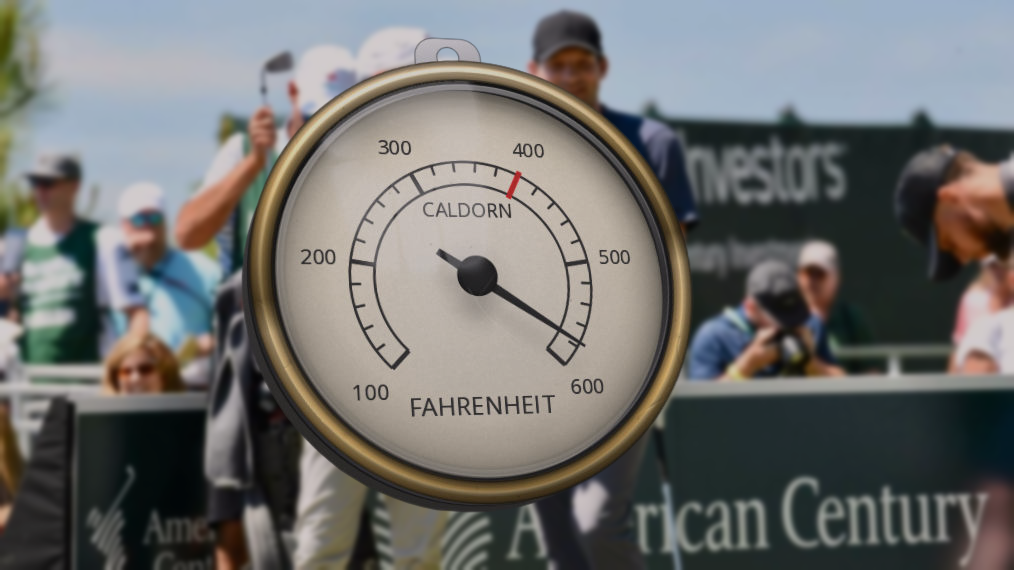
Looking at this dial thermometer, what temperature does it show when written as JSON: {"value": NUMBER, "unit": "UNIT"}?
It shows {"value": 580, "unit": "°F"}
